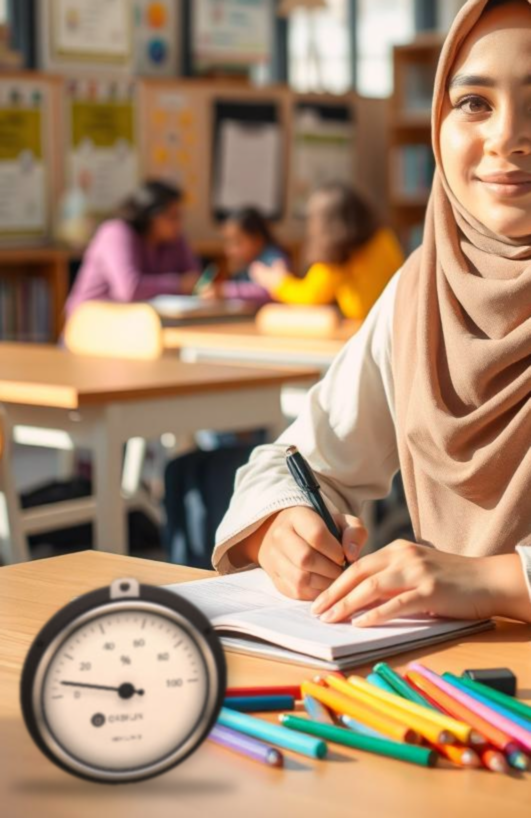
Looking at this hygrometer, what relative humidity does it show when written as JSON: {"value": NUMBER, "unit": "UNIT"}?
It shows {"value": 8, "unit": "%"}
